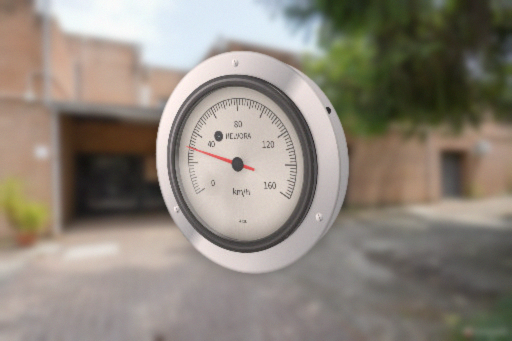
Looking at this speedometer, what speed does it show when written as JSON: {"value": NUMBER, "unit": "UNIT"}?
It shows {"value": 30, "unit": "km/h"}
